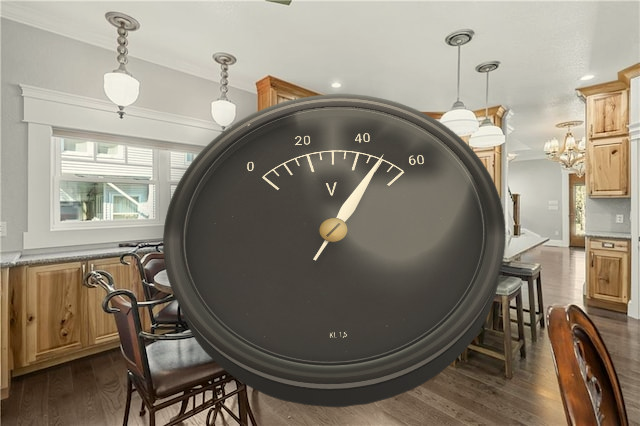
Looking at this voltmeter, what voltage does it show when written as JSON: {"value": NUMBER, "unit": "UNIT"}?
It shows {"value": 50, "unit": "V"}
